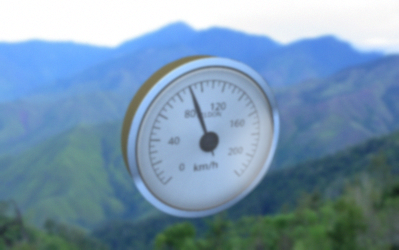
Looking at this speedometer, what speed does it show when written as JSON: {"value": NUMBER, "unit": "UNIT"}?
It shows {"value": 90, "unit": "km/h"}
